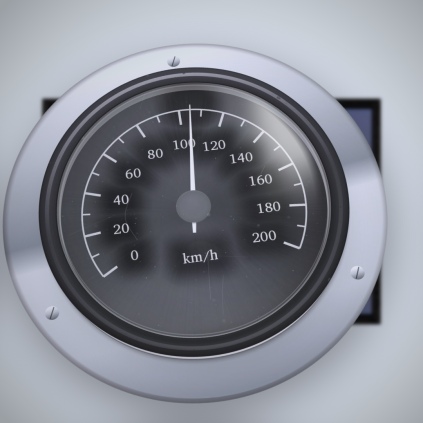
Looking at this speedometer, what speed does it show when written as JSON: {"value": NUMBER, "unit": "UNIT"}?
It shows {"value": 105, "unit": "km/h"}
